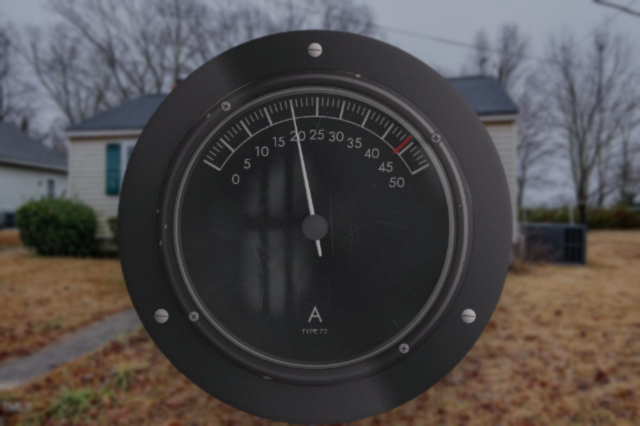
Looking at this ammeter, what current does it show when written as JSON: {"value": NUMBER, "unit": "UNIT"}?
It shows {"value": 20, "unit": "A"}
